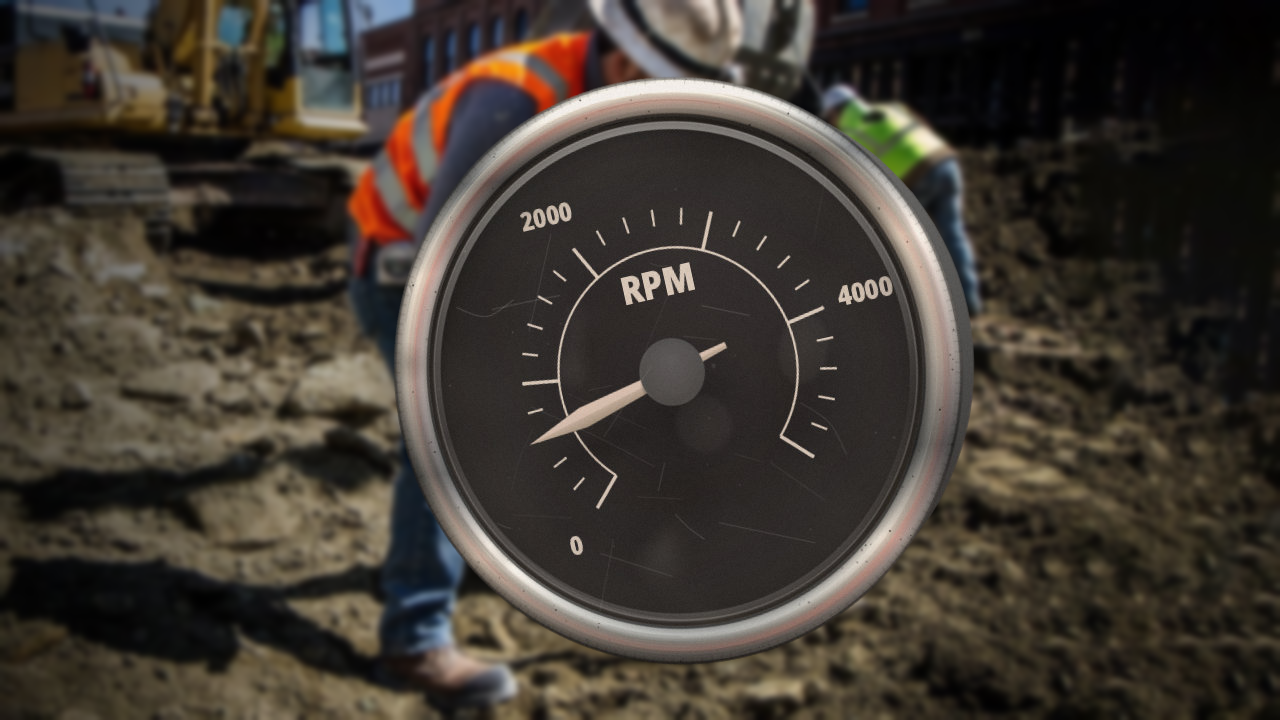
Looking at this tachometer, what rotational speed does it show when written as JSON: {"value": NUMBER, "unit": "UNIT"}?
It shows {"value": 600, "unit": "rpm"}
